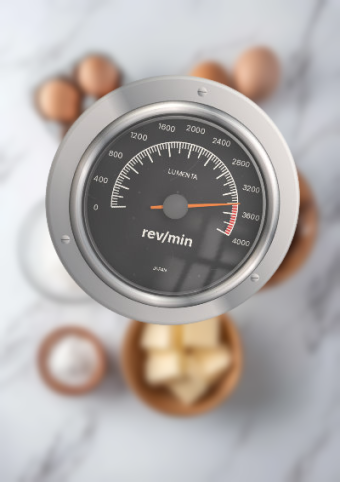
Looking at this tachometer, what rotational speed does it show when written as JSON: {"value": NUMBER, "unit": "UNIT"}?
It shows {"value": 3400, "unit": "rpm"}
